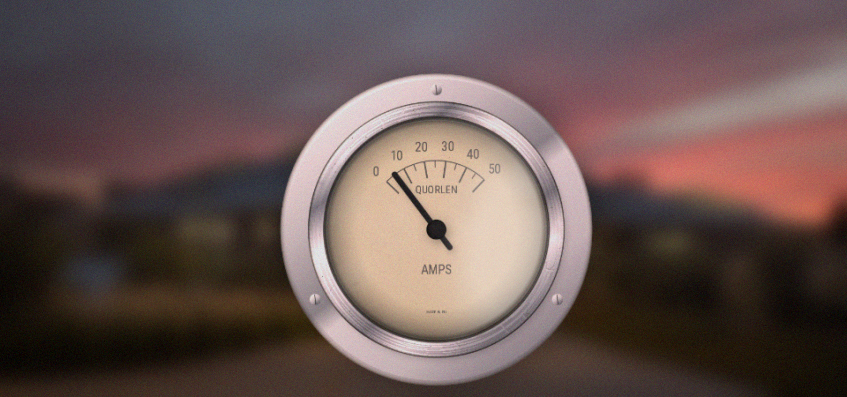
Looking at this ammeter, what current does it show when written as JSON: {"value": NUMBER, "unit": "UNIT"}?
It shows {"value": 5, "unit": "A"}
